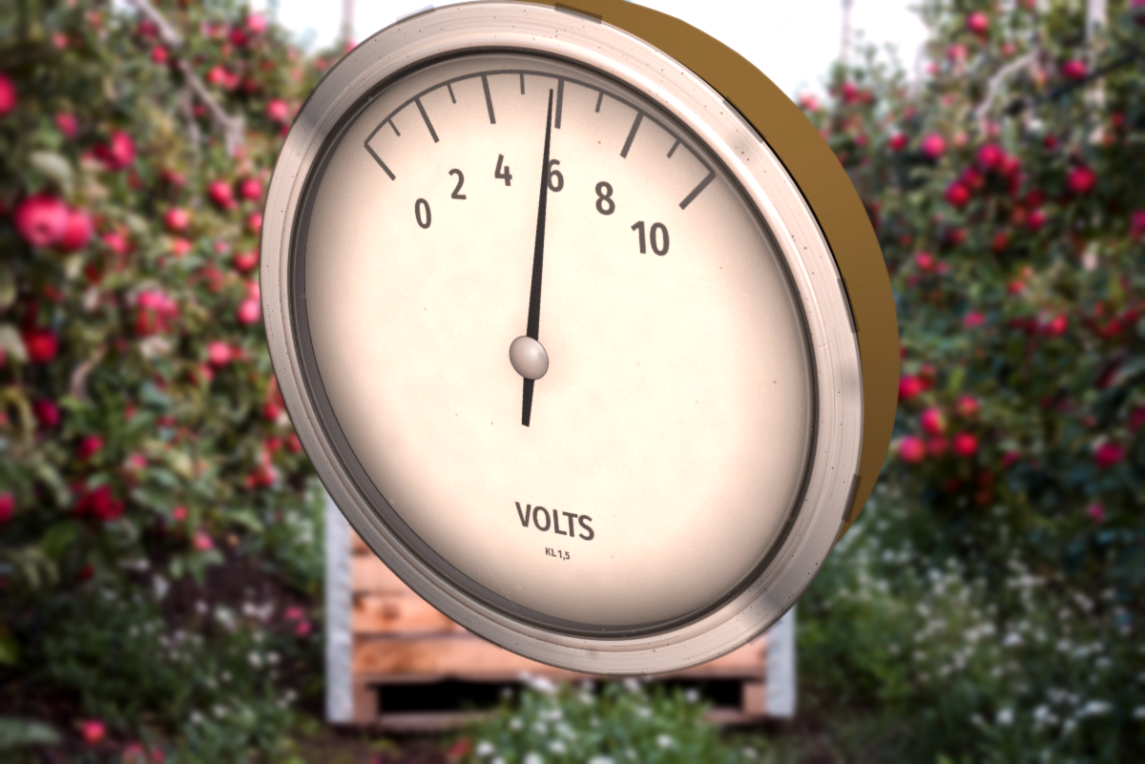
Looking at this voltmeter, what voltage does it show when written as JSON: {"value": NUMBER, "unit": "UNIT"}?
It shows {"value": 6, "unit": "V"}
